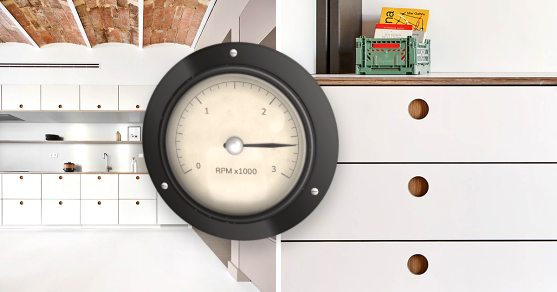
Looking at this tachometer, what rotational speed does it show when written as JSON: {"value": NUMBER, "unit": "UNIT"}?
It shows {"value": 2600, "unit": "rpm"}
